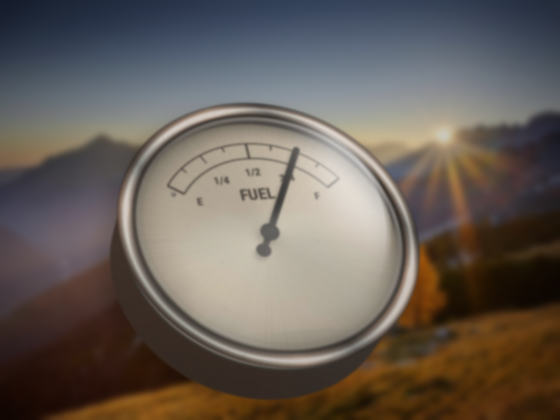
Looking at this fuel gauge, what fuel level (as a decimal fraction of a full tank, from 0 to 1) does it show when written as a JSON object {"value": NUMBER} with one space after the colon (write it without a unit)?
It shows {"value": 0.75}
